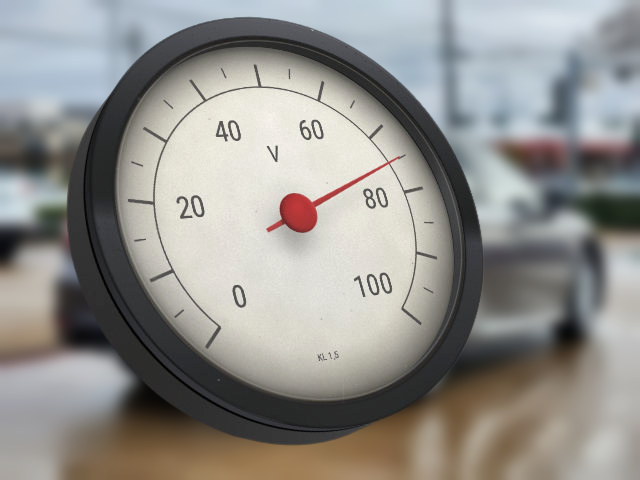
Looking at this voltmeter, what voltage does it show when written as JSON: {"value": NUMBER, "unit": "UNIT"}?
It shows {"value": 75, "unit": "V"}
